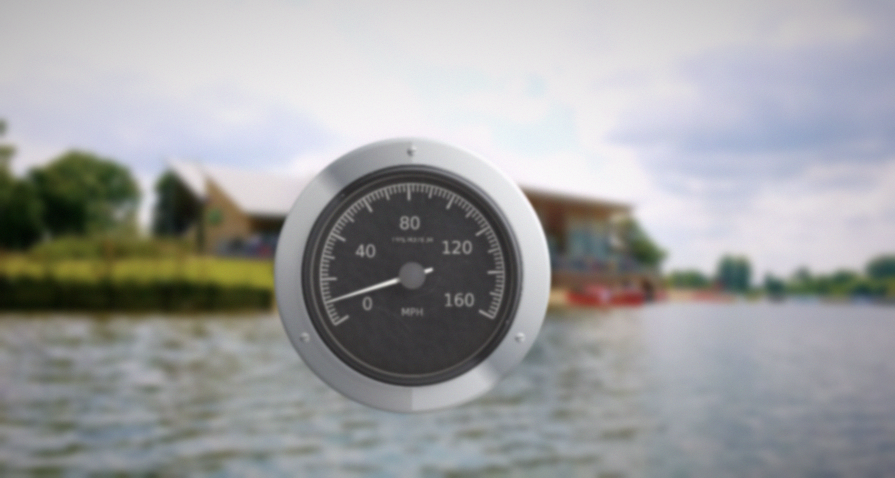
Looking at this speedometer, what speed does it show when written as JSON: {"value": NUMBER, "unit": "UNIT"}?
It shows {"value": 10, "unit": "mph"}
